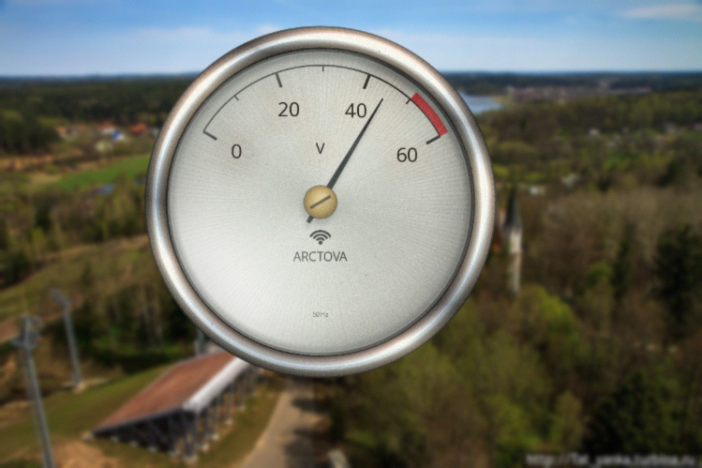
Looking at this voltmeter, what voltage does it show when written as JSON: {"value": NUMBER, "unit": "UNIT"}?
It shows {"value": 45, "unit": "V"}
